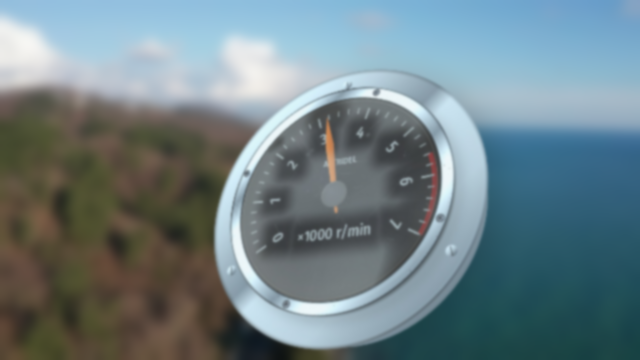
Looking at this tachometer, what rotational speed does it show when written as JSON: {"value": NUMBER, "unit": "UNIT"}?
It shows {"value": 3200, "unit": "rpm"}
